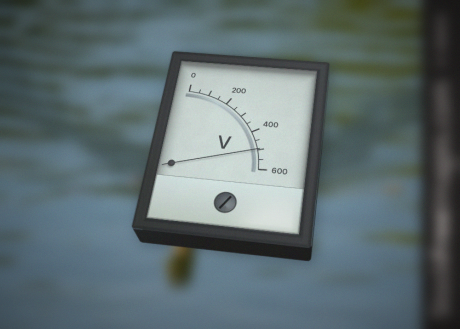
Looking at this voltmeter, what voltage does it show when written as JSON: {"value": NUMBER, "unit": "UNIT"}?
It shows {"value": 500, "unit": "V"}
